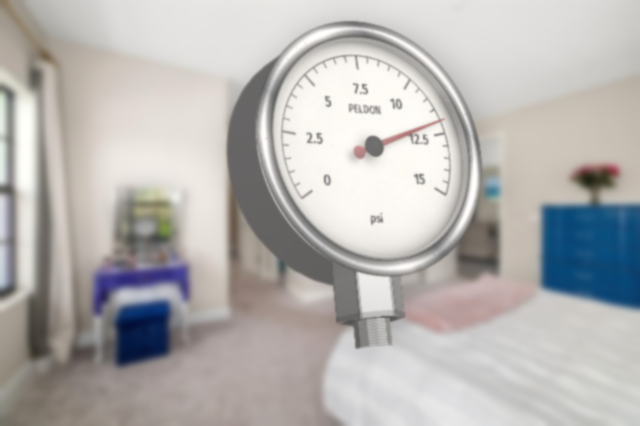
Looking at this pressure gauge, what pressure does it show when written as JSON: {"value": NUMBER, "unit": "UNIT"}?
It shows {"value": 12, "unit": "psi"}
